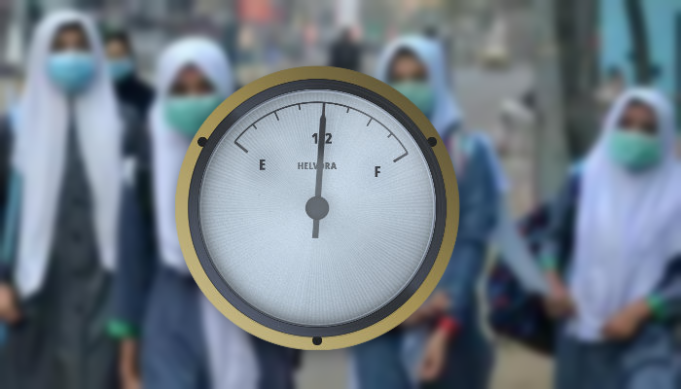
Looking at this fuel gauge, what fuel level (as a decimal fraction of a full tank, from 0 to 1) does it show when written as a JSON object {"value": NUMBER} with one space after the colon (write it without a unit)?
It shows {"value": 0.5}
